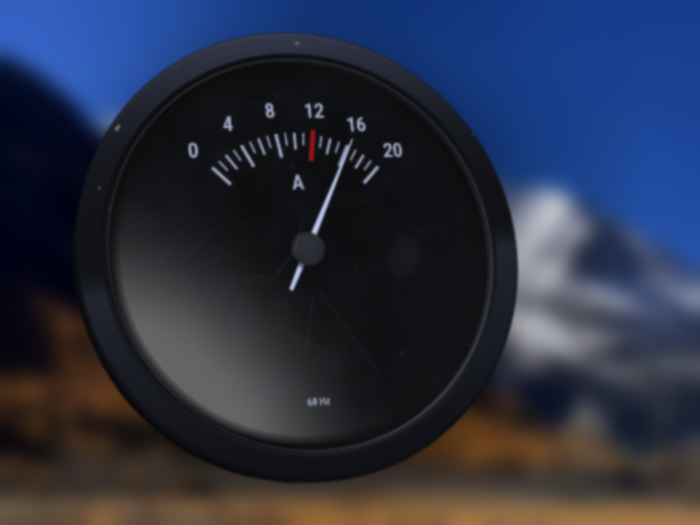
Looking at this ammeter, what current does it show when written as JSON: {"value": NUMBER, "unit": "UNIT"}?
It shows {"value": 16, "unit": "A"}
